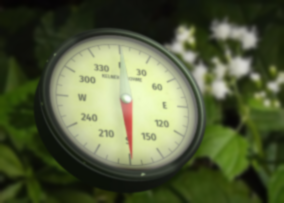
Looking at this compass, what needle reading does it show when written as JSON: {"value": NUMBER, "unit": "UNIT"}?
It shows {"value": 180, "unit": "°"}
